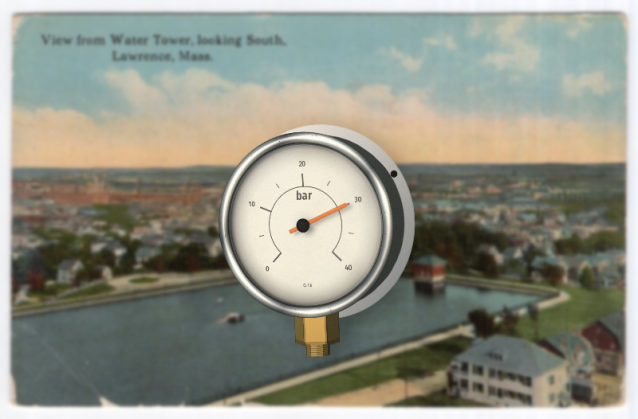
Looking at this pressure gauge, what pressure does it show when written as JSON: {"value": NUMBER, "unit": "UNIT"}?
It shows {"value": 30, "unit": "bar"}
